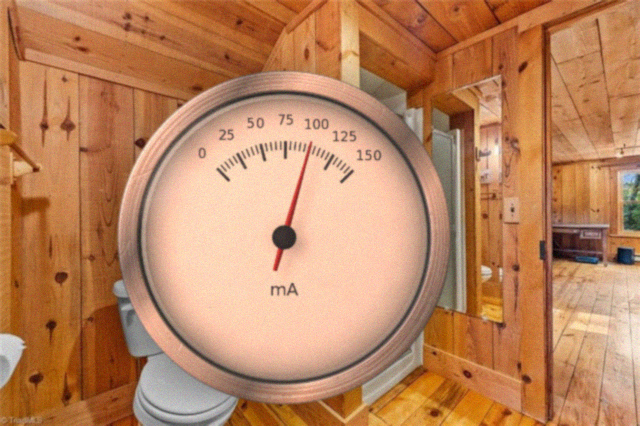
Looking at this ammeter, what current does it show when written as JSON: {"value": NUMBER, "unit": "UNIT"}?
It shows {"value": 100, "unit": "mA"}
